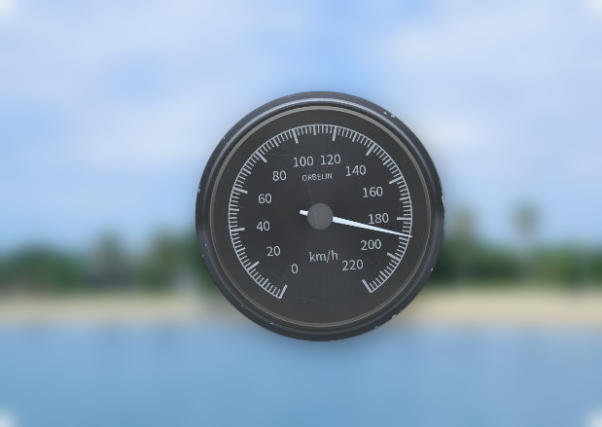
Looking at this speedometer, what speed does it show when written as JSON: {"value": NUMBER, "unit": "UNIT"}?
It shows {"value": 188, "unit": "km/h"}
